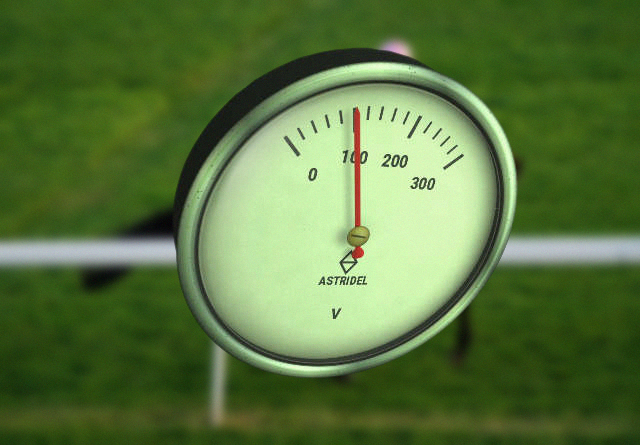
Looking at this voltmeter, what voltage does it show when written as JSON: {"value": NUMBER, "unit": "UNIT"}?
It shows {"value": 100, "unit": "V"}
